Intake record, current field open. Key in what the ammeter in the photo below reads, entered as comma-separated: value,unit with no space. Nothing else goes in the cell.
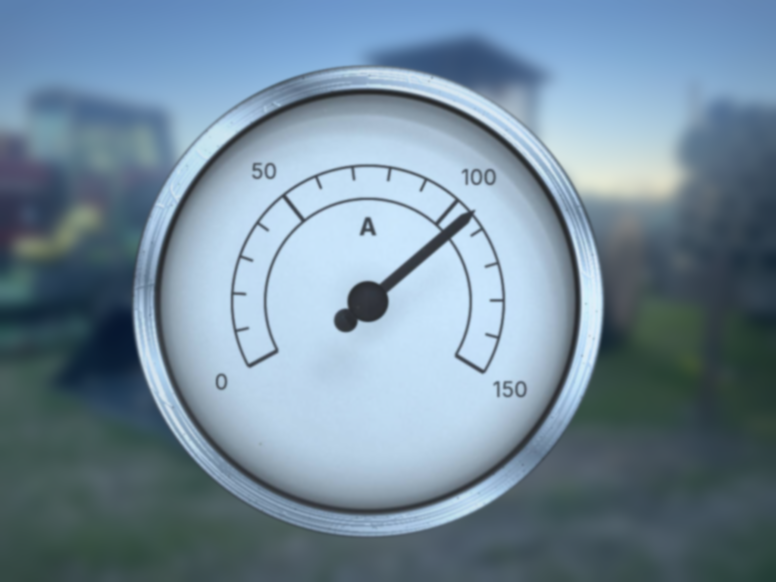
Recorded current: 105,A
